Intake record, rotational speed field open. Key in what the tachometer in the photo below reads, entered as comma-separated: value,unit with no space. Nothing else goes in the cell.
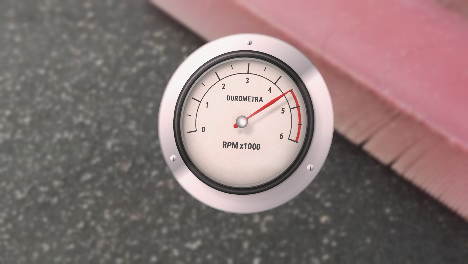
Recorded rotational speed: 4500,rpm
